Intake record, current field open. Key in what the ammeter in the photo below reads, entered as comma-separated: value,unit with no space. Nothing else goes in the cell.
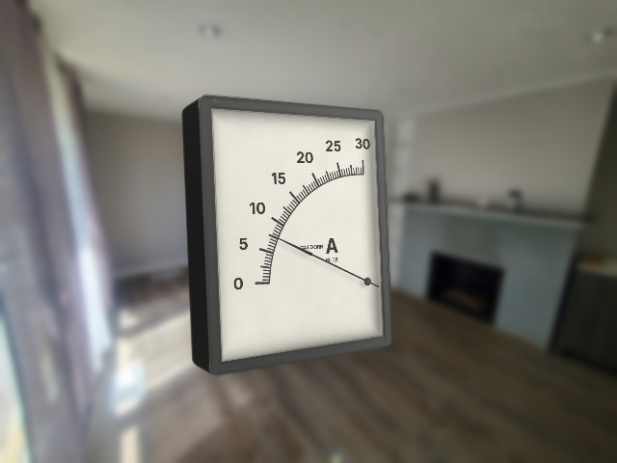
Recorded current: 7.5,A
